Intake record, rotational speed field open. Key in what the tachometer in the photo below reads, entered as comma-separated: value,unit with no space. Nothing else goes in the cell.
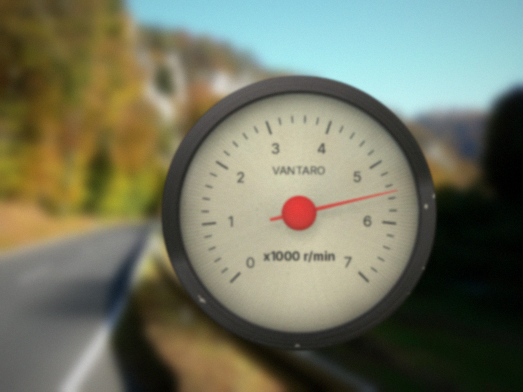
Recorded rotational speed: 5500,rpm
